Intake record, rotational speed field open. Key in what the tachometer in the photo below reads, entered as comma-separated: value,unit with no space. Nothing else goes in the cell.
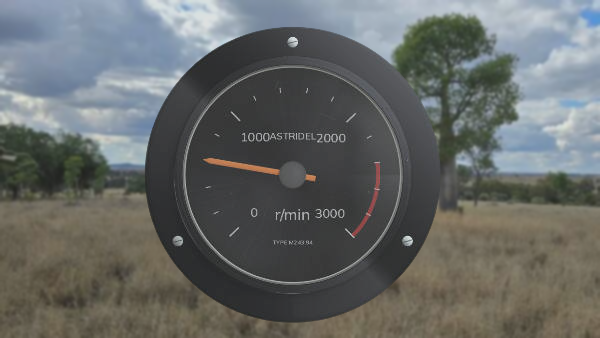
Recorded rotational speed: 600,rpm
